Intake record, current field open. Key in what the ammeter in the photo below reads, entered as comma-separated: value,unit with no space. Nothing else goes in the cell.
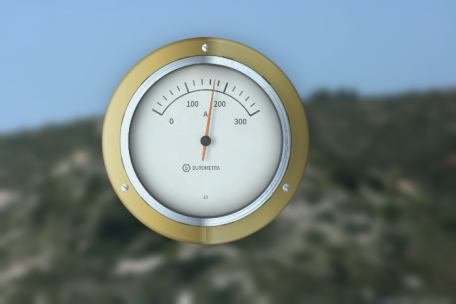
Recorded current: 170,A
